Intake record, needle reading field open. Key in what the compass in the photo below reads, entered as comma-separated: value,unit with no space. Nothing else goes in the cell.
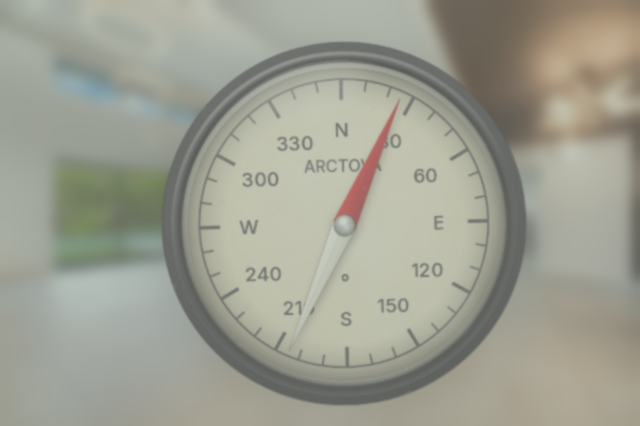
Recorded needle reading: 25,°
